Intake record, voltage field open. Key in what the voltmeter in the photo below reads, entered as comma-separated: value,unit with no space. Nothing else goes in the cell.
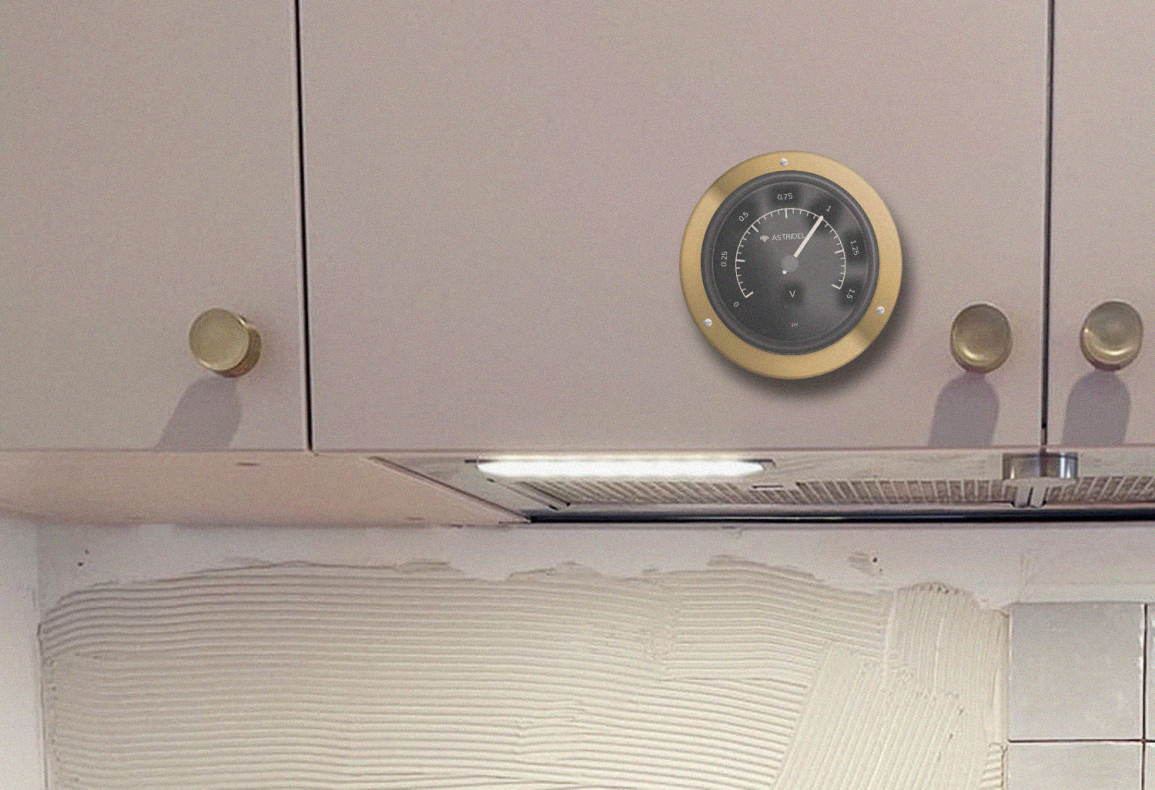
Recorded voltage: 1,V
